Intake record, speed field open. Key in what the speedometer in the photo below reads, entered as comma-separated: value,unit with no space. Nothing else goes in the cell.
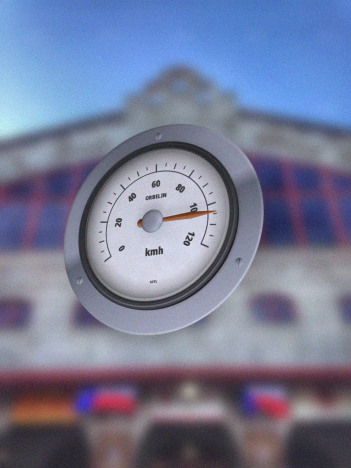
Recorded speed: 105,km/h
